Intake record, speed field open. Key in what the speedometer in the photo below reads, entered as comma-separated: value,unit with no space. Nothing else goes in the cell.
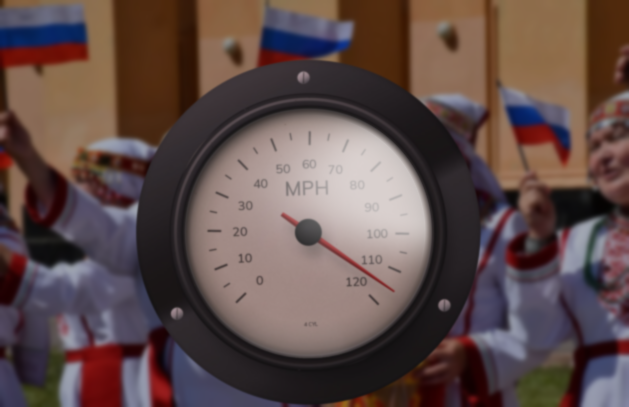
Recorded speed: 115,mph
